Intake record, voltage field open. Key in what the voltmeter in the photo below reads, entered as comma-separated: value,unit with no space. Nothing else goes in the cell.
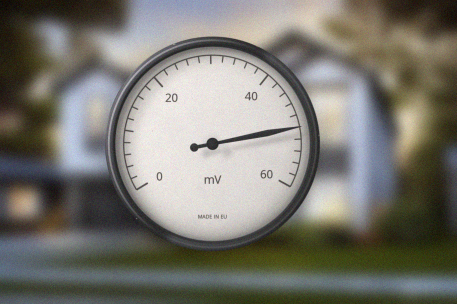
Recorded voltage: 50,mV
